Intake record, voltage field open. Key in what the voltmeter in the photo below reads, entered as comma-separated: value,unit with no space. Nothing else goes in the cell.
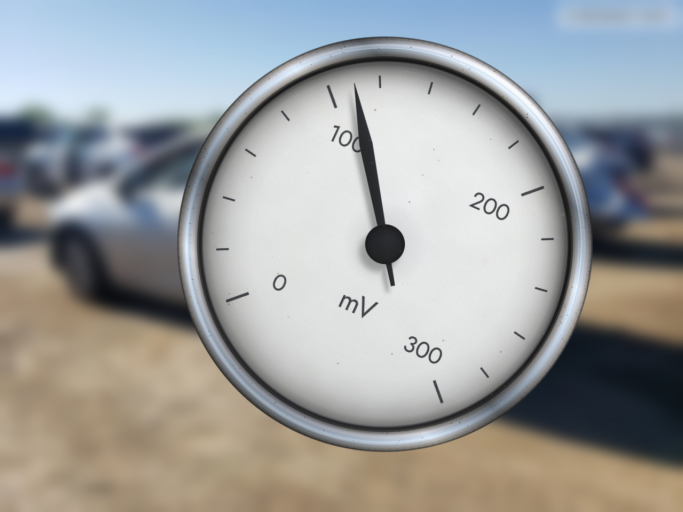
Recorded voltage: 110,mV
